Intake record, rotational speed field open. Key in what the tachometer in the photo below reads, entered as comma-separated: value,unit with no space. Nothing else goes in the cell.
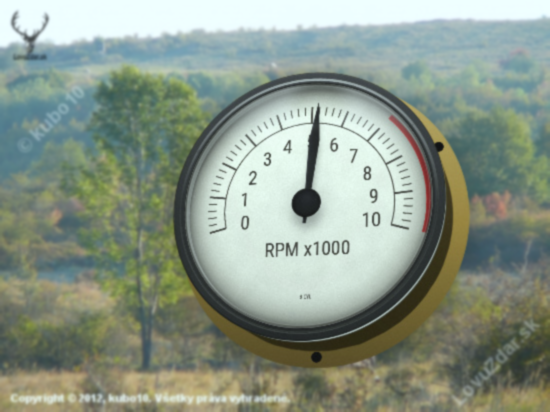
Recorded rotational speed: 5200,rpm
